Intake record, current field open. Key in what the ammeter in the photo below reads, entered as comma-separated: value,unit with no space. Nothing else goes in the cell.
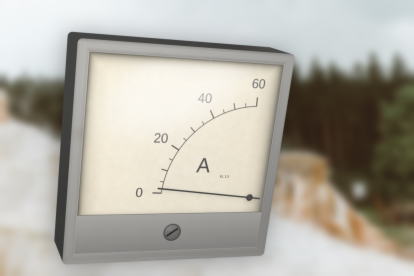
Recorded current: 2.5,A
